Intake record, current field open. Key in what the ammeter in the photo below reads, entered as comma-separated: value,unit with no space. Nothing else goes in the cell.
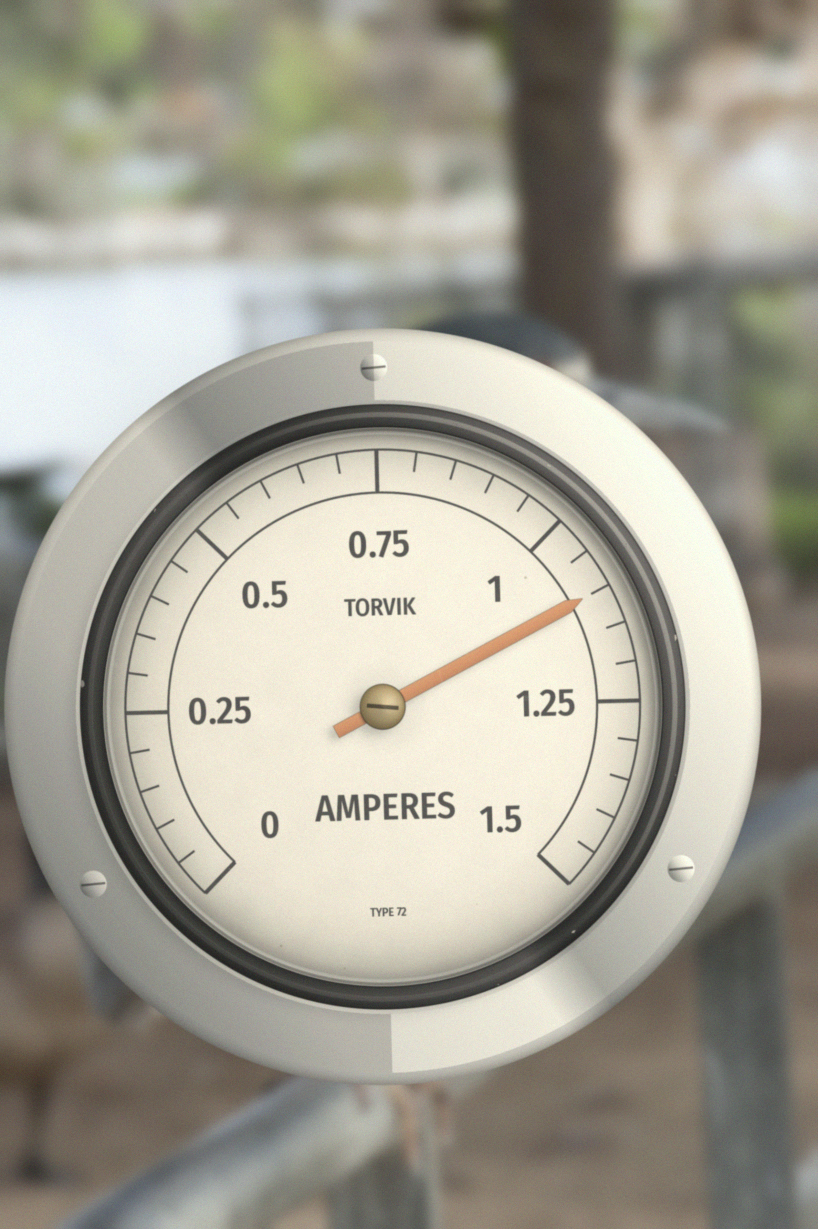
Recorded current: 1.1,A
